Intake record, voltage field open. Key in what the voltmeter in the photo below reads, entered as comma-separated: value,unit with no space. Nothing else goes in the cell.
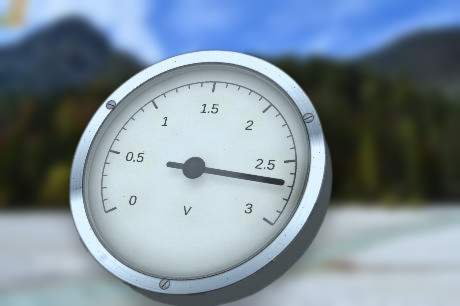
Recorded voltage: 2.7,V
